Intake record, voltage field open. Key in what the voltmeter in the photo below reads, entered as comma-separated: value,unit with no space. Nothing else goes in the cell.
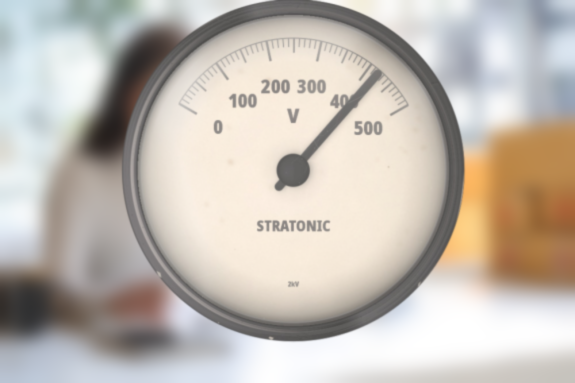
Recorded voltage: 420,V
